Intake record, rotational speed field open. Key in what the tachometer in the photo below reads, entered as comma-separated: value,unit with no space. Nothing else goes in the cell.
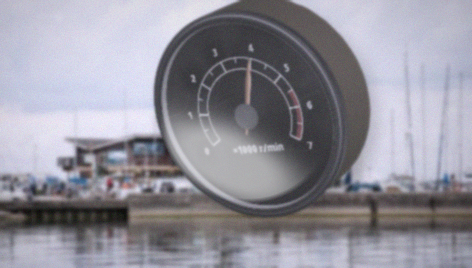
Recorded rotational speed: 4000,rpm
